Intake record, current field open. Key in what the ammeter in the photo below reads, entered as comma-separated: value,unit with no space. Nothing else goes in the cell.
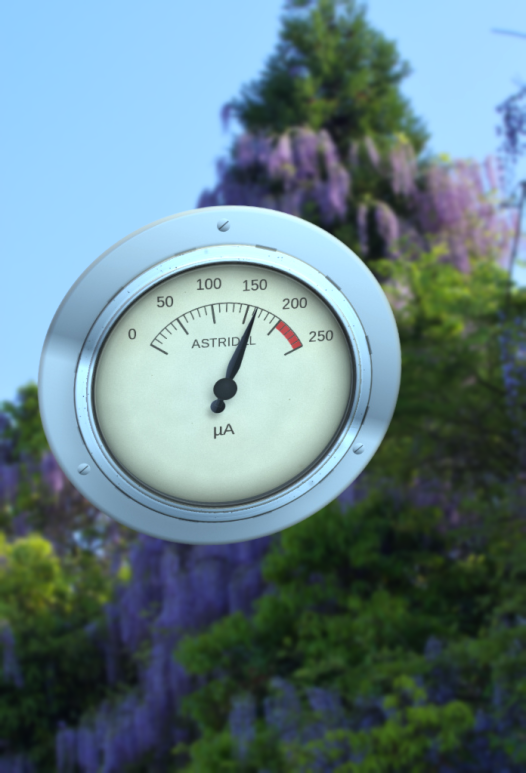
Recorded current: 160,µA
